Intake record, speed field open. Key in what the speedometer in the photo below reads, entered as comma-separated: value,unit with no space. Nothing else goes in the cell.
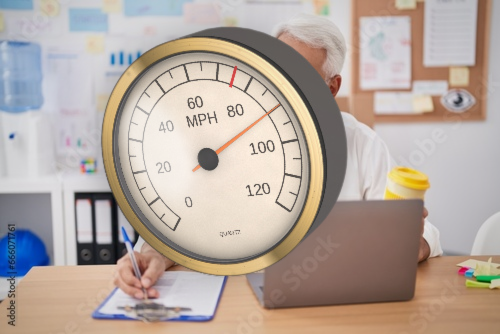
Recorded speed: 90,mph
